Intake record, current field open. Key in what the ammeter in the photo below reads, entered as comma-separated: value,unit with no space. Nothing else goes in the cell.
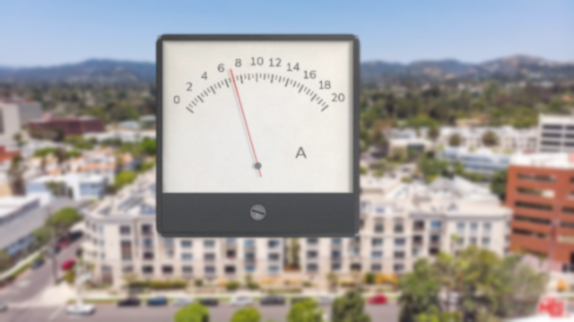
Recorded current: 7,A
